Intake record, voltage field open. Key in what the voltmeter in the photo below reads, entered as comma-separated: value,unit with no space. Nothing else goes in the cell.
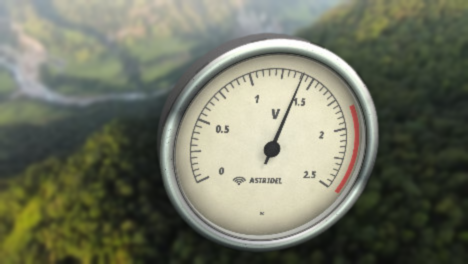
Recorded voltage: 1.4,V
